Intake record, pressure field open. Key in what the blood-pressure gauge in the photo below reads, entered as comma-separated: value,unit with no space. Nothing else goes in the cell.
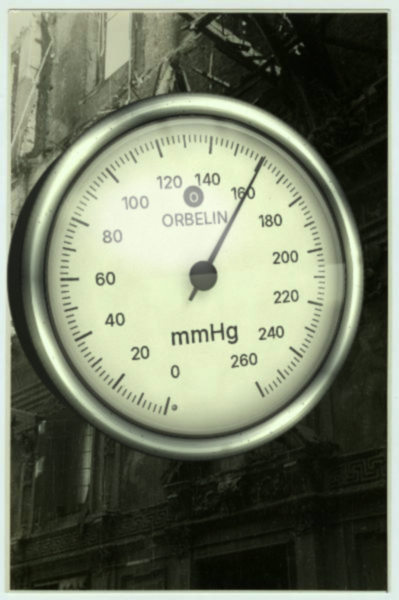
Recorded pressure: 160,mmHg
